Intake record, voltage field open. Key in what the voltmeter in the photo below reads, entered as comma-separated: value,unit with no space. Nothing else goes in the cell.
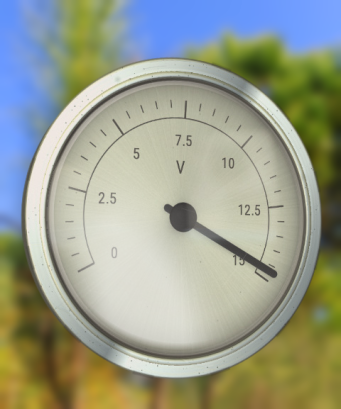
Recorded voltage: 14.75,V
